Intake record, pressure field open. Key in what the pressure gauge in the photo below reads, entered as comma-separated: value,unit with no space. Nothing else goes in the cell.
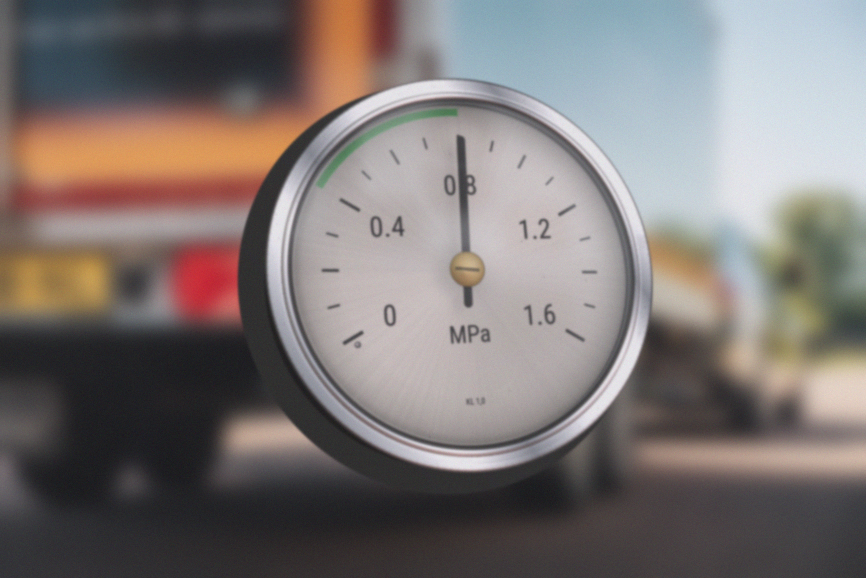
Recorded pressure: 0.8,MPa
